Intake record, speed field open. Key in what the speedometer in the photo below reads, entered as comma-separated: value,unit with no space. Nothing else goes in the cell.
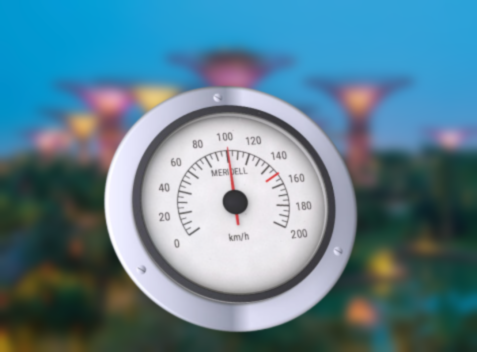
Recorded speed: 100,km/h
